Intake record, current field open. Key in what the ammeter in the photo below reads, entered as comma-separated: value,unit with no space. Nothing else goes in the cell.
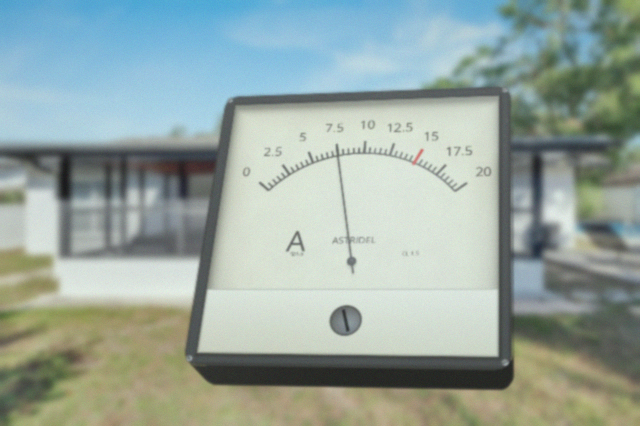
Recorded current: 7.5,A
